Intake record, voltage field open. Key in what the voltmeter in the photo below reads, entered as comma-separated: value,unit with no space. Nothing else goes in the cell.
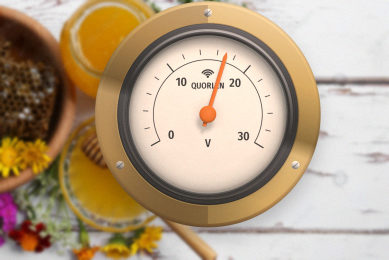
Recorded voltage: 17,V
